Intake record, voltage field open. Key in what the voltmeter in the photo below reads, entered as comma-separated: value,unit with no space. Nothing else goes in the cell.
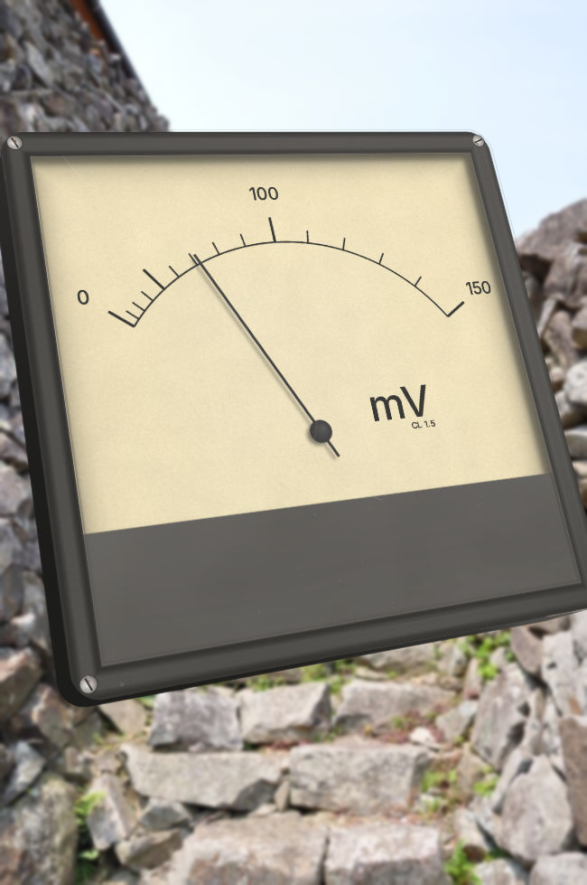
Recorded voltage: 70,mV
